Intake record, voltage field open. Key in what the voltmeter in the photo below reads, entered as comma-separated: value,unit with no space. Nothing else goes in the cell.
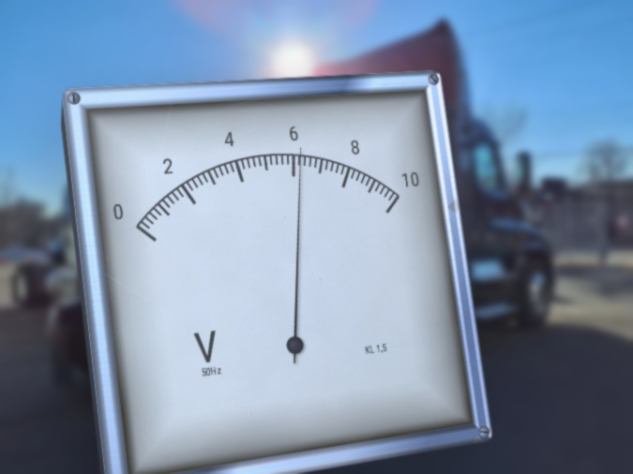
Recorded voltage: 6.2,V
